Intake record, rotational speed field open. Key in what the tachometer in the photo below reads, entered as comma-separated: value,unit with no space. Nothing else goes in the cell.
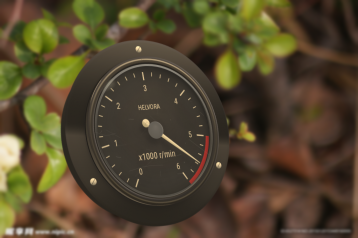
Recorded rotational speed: 5600,rpm
